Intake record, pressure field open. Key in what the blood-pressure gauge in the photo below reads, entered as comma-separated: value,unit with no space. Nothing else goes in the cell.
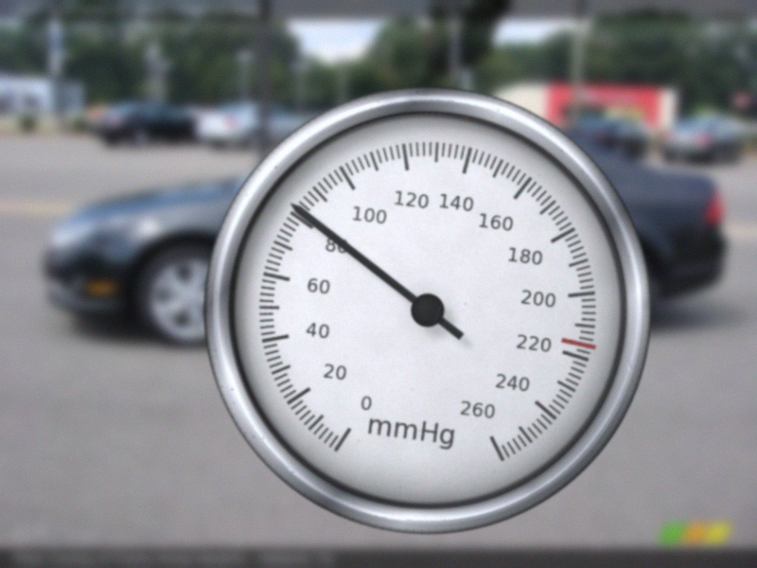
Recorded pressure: 82,mmHg
